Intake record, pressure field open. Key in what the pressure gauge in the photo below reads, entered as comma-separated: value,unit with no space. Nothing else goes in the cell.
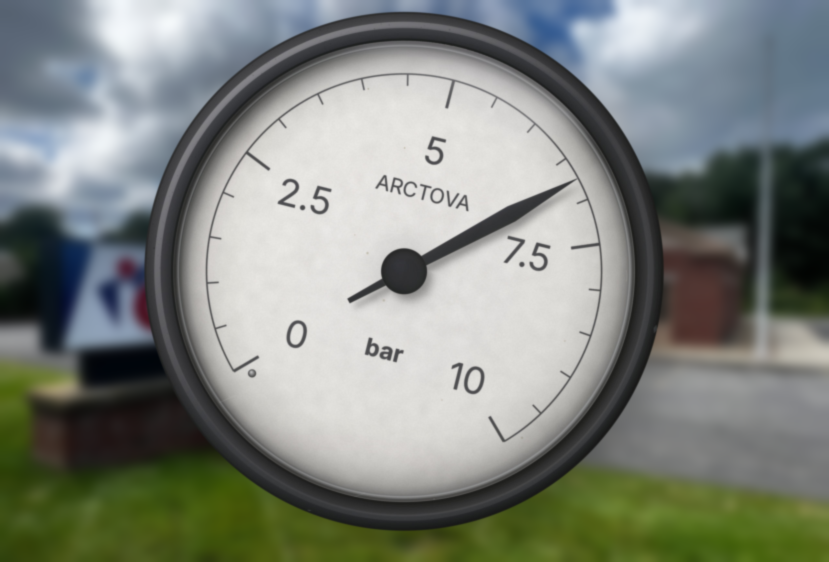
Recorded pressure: 6.75,bar
